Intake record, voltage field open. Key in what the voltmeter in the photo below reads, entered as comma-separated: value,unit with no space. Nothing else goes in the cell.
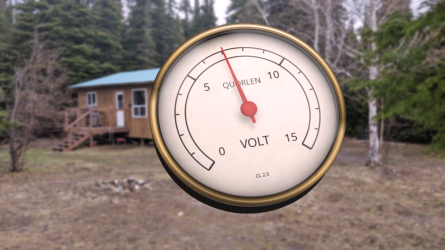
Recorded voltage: 7,V
